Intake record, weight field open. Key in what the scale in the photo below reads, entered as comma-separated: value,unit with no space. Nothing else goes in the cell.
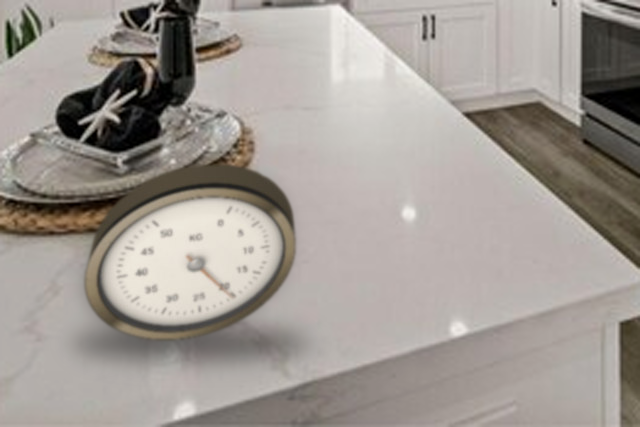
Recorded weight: 20,kg
